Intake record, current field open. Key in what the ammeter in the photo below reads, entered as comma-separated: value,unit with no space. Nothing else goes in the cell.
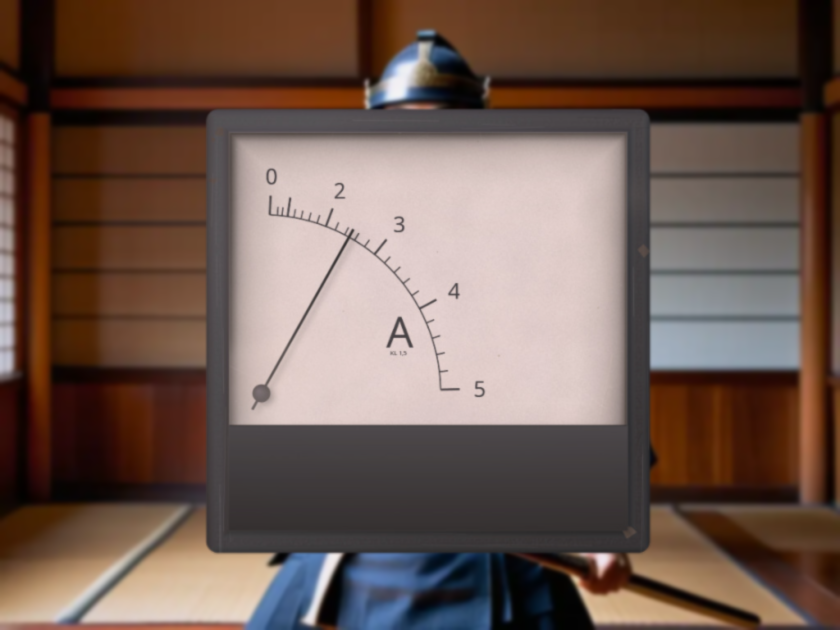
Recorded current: 2.5,A
